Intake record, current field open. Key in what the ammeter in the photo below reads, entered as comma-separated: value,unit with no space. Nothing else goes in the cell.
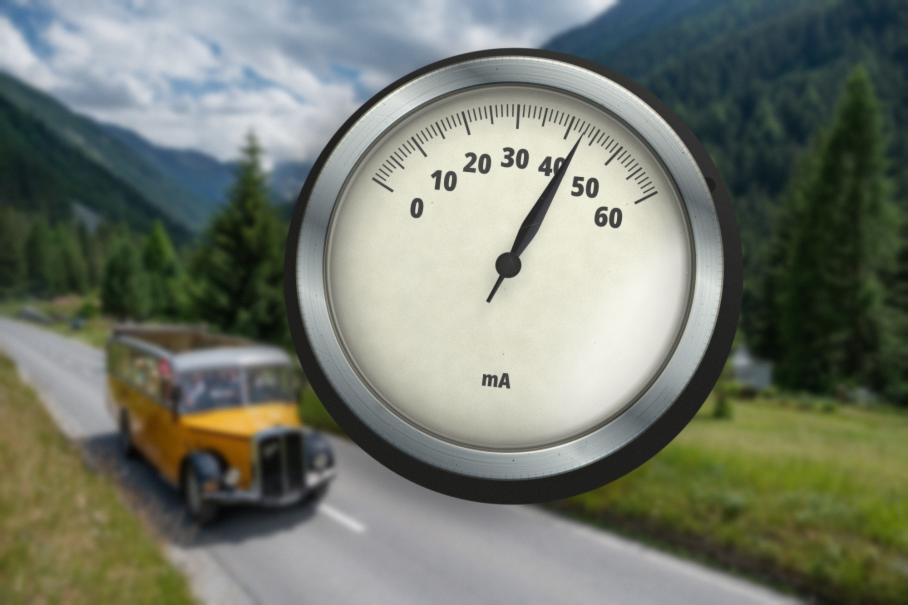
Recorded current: 43,mA
